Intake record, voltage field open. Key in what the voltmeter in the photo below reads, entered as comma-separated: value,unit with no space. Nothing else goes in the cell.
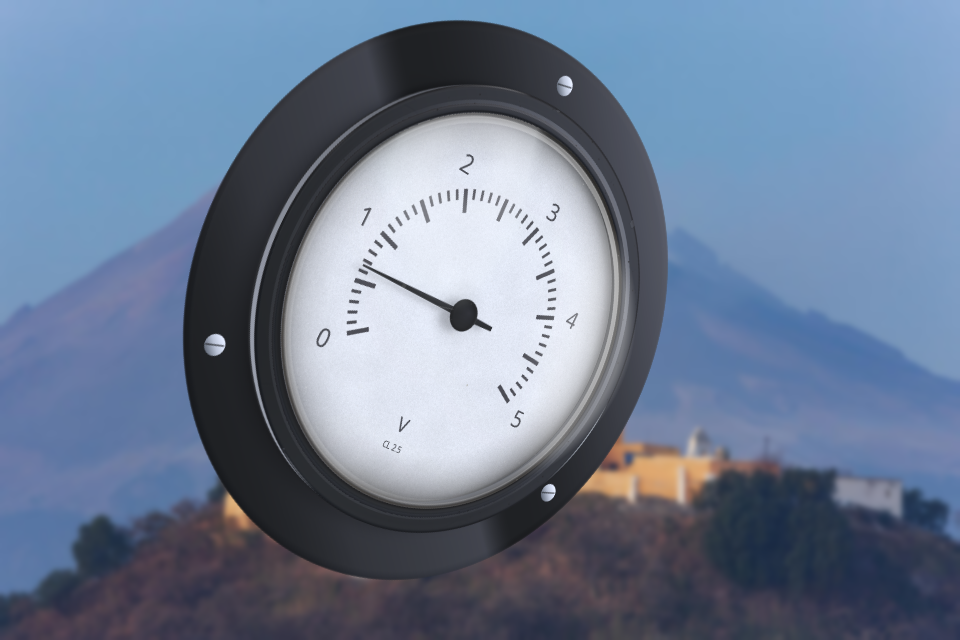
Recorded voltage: 0.65,V
